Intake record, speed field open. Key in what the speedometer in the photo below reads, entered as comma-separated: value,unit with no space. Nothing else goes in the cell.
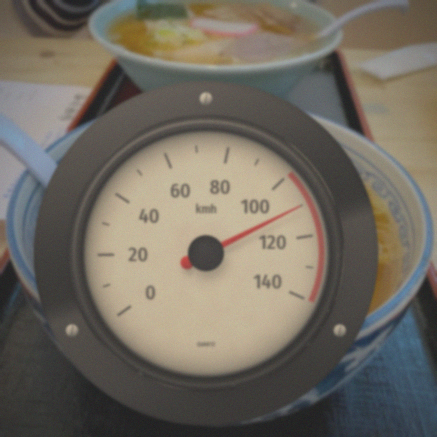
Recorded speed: 110,km/h
